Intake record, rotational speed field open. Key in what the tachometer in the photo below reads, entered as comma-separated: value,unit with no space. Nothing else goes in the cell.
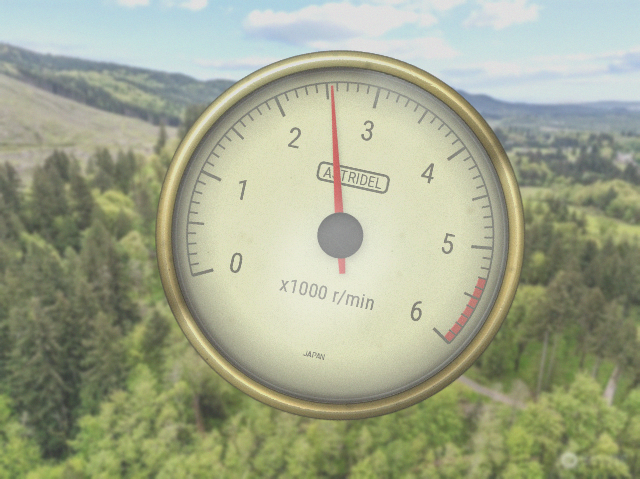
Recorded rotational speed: 2550,rpm
